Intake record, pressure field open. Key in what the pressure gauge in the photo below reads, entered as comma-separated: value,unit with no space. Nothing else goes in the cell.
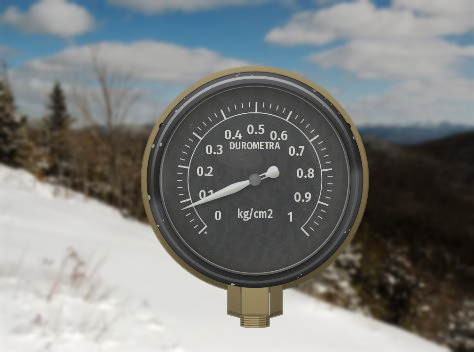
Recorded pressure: 0.08,kg/cm²
